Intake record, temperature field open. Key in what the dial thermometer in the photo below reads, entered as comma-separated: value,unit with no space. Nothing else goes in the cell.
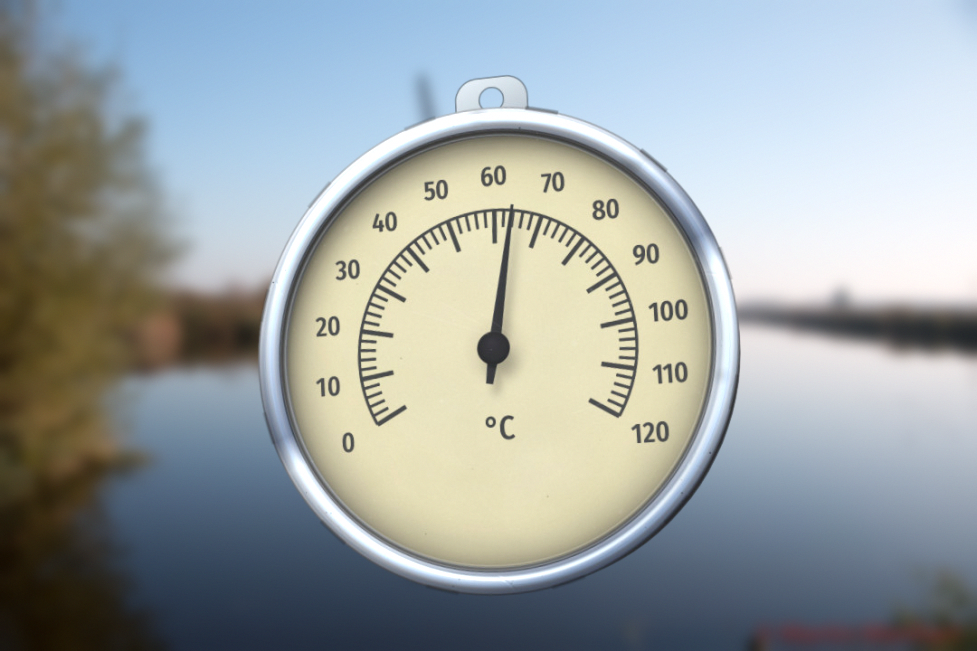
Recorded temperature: 64,°C
